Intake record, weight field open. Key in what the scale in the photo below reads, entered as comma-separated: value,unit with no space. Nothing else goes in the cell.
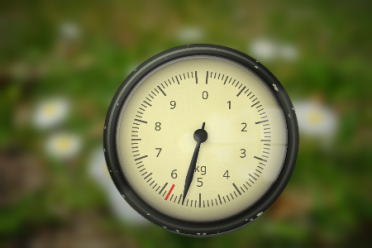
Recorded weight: 5.4,kg
